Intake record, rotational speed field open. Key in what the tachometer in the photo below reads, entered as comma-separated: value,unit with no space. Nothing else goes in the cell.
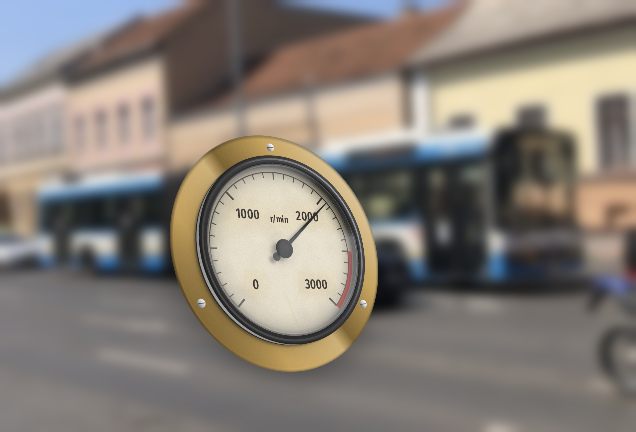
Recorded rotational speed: 2050,rpm
